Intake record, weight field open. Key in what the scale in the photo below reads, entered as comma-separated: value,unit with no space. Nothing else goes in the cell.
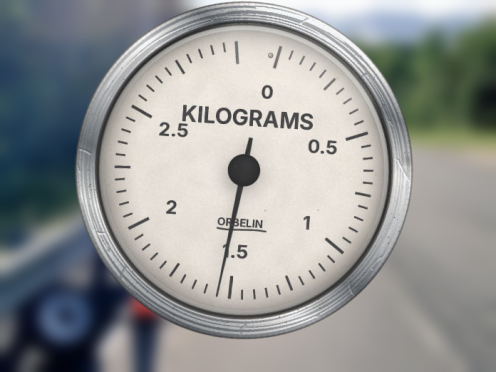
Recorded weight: 1.55,kg
